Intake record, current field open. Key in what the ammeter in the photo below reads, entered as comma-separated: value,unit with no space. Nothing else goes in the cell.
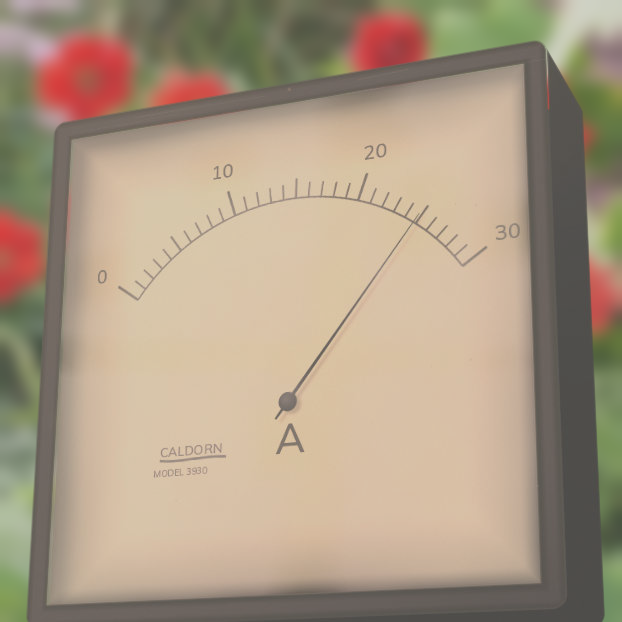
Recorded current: 25,A
